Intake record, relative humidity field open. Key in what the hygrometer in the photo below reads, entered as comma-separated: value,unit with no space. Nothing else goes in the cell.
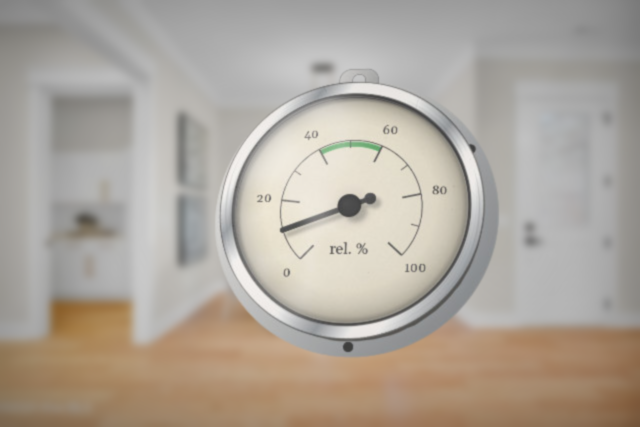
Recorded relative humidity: 10,%
